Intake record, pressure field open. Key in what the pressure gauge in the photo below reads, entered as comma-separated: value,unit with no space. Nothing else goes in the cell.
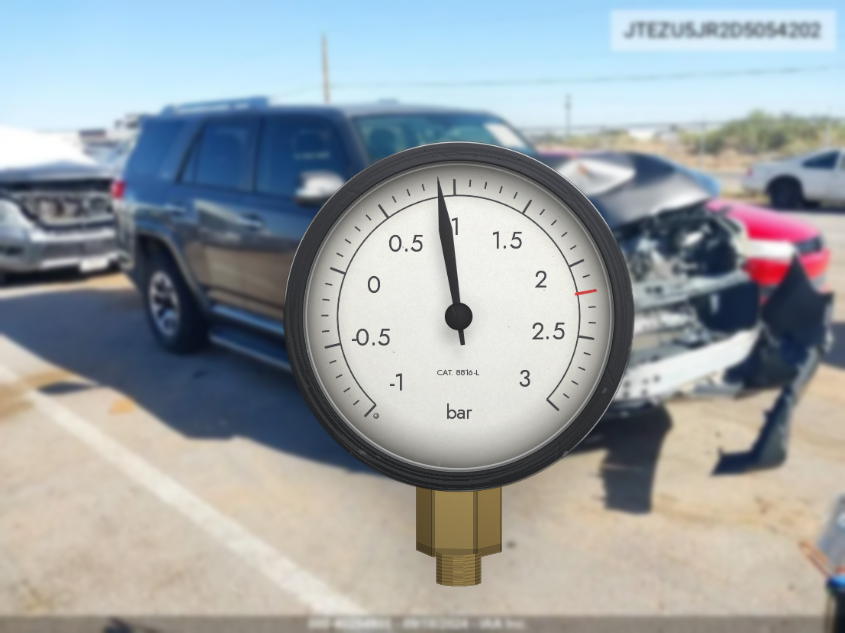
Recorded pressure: 0.9,bar
